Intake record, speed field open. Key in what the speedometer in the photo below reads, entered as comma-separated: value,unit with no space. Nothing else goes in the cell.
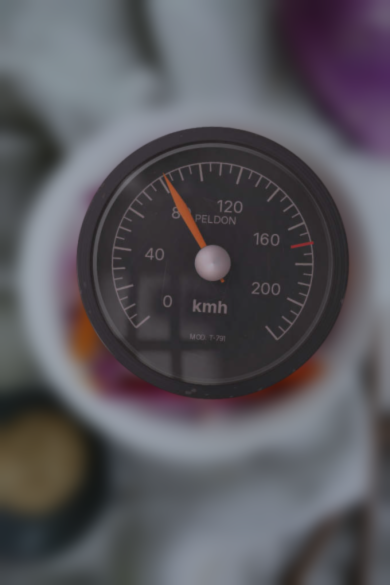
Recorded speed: 82.5,km/h
